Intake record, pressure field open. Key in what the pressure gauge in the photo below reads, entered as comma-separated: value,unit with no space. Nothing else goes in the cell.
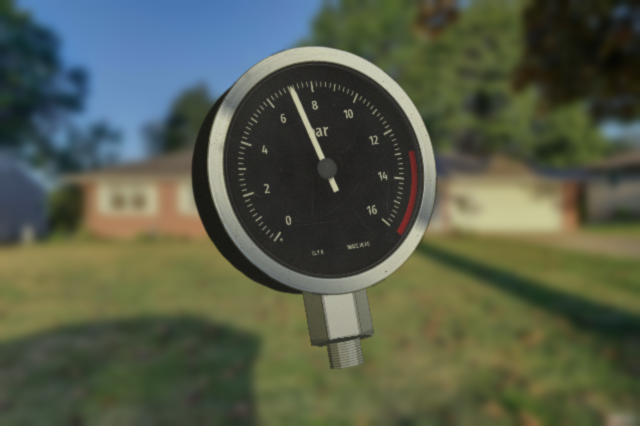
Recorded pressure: 7,bar
